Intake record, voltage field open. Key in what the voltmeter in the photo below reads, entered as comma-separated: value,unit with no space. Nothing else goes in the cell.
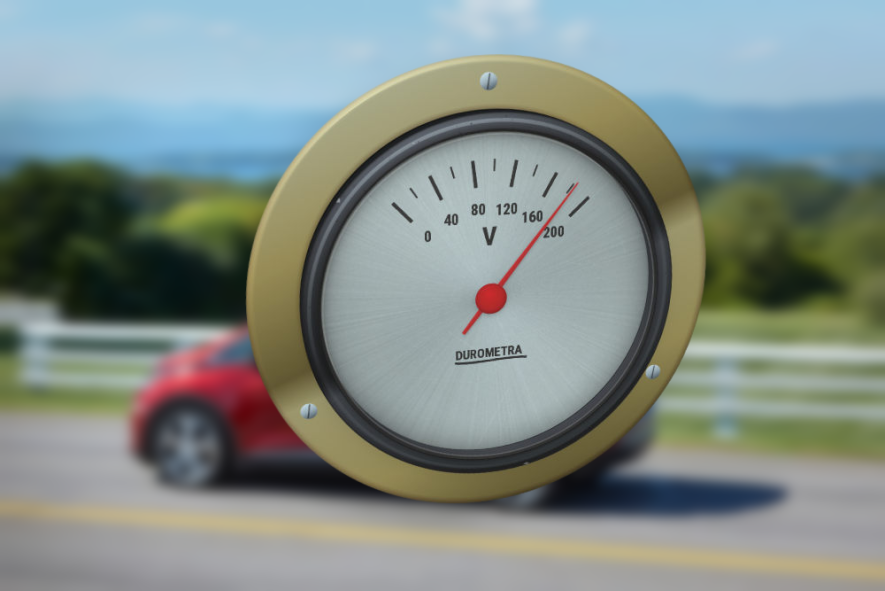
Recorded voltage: 180,V
